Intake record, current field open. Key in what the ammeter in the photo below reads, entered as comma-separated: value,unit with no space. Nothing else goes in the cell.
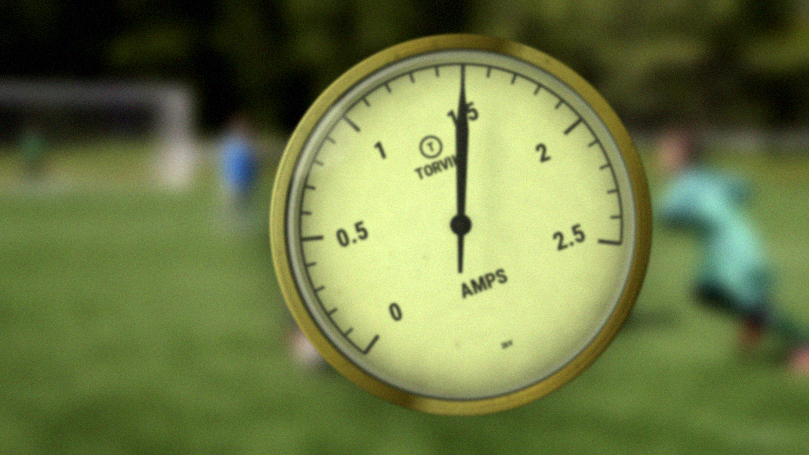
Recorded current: 1.5,A
